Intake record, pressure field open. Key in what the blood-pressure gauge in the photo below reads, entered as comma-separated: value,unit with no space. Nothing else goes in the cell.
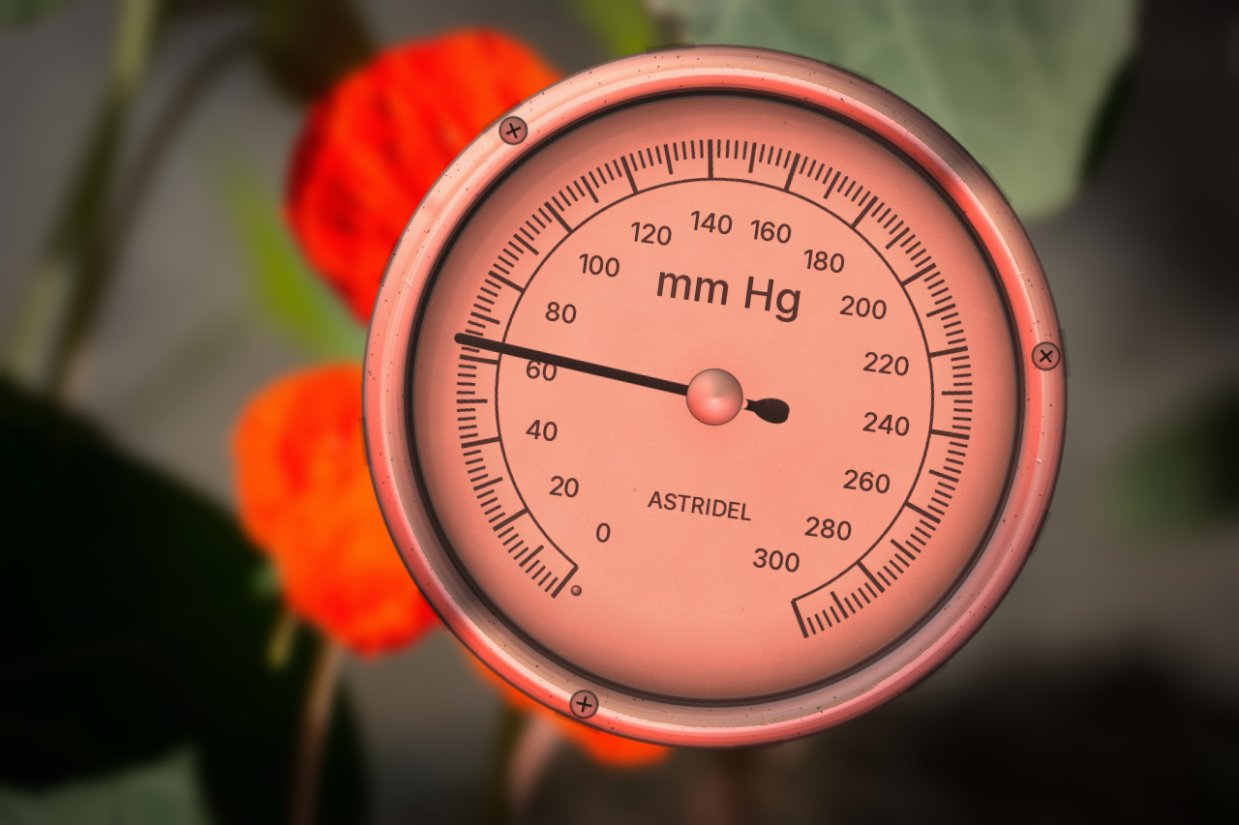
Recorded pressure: 64,mmHg
